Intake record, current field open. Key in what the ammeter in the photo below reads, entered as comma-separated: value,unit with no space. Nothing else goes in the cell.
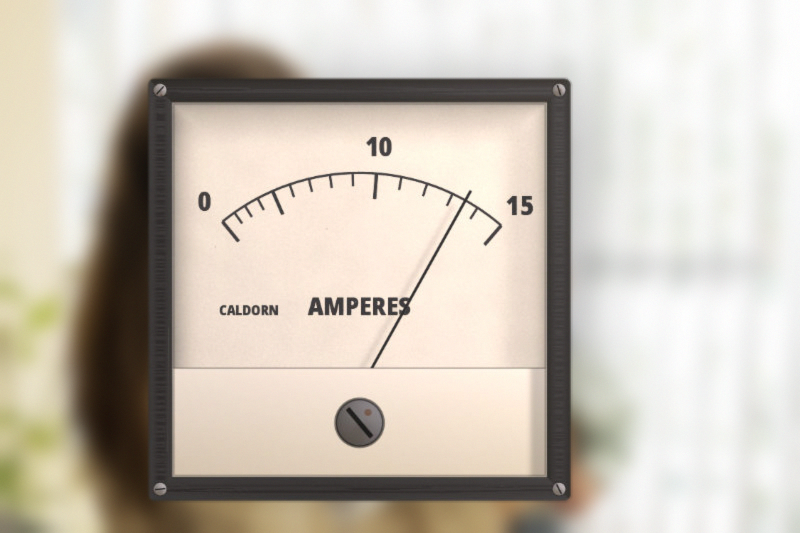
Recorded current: 13.5,A
